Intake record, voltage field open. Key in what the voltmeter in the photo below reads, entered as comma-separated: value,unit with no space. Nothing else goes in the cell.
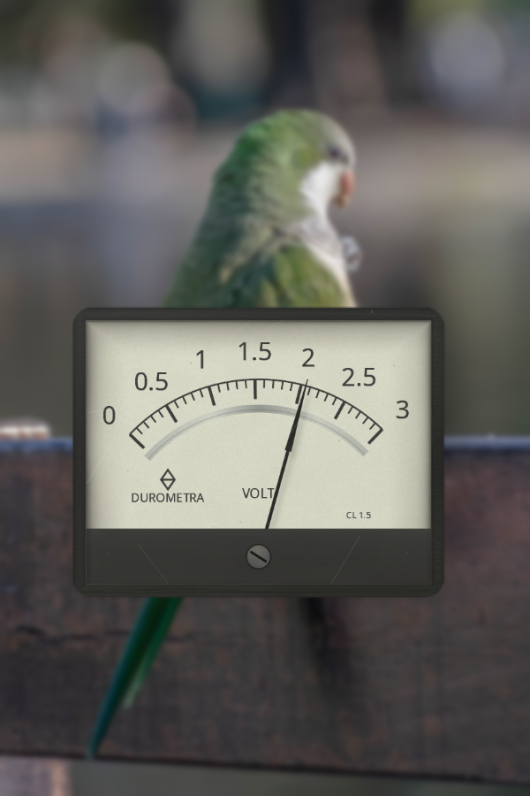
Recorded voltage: 2.05,V
